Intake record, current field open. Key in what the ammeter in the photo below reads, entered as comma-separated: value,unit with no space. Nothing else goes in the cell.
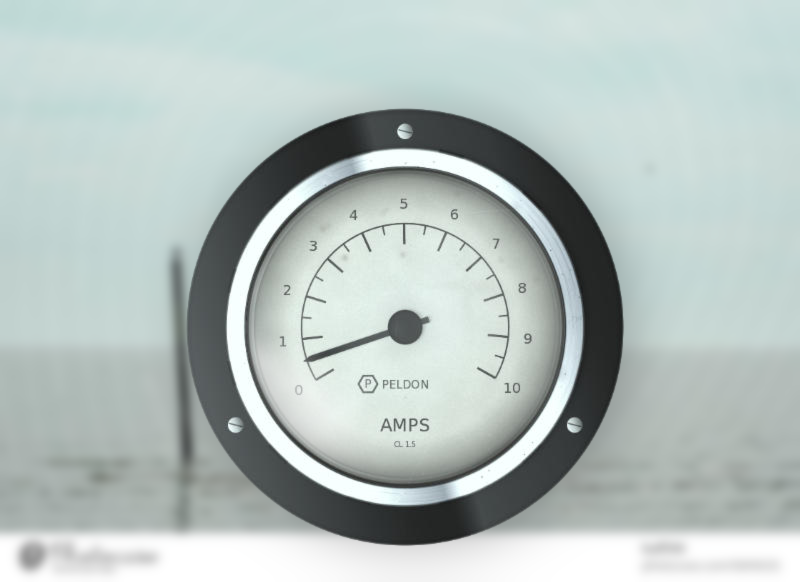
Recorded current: 0.5,A
